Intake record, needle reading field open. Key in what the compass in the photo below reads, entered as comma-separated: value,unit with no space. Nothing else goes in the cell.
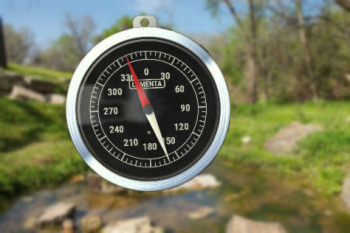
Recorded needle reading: 340,°
